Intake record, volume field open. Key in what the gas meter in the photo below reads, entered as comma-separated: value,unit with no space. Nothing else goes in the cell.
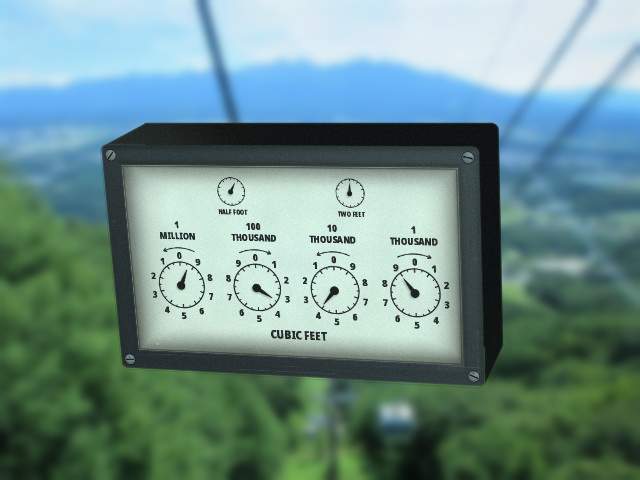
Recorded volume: 933900,ft³
